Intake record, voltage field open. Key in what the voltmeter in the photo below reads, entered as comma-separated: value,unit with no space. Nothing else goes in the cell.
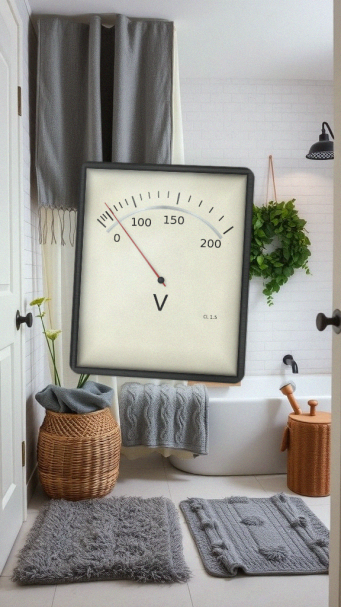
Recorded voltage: 60,V
